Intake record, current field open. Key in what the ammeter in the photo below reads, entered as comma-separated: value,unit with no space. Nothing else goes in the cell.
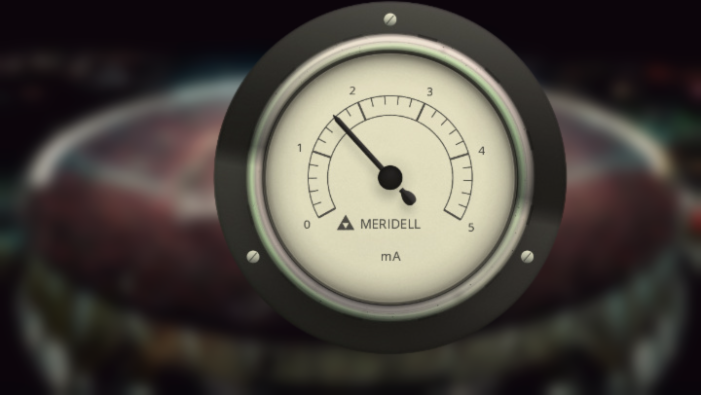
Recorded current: 1.6,mA
